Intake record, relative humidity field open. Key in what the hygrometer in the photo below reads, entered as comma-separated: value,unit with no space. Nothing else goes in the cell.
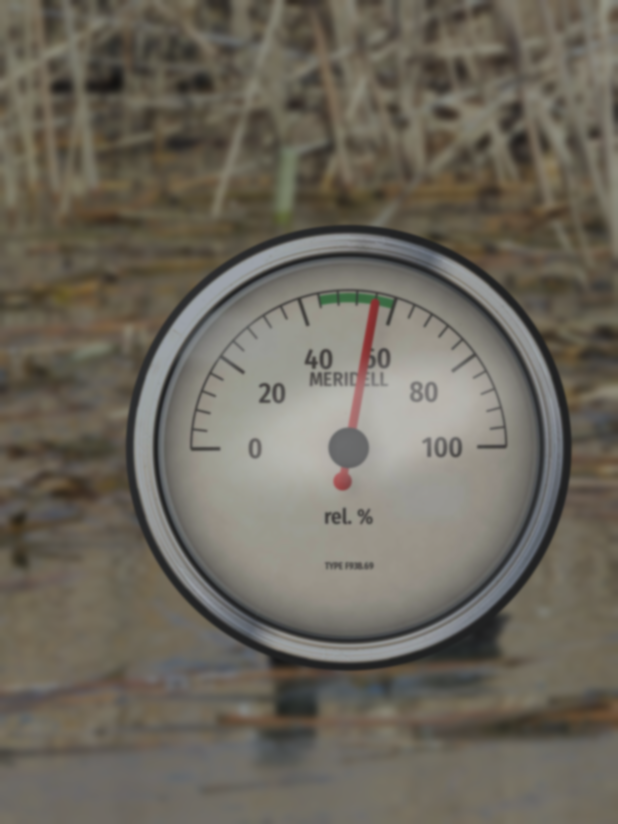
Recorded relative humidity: 56,%
